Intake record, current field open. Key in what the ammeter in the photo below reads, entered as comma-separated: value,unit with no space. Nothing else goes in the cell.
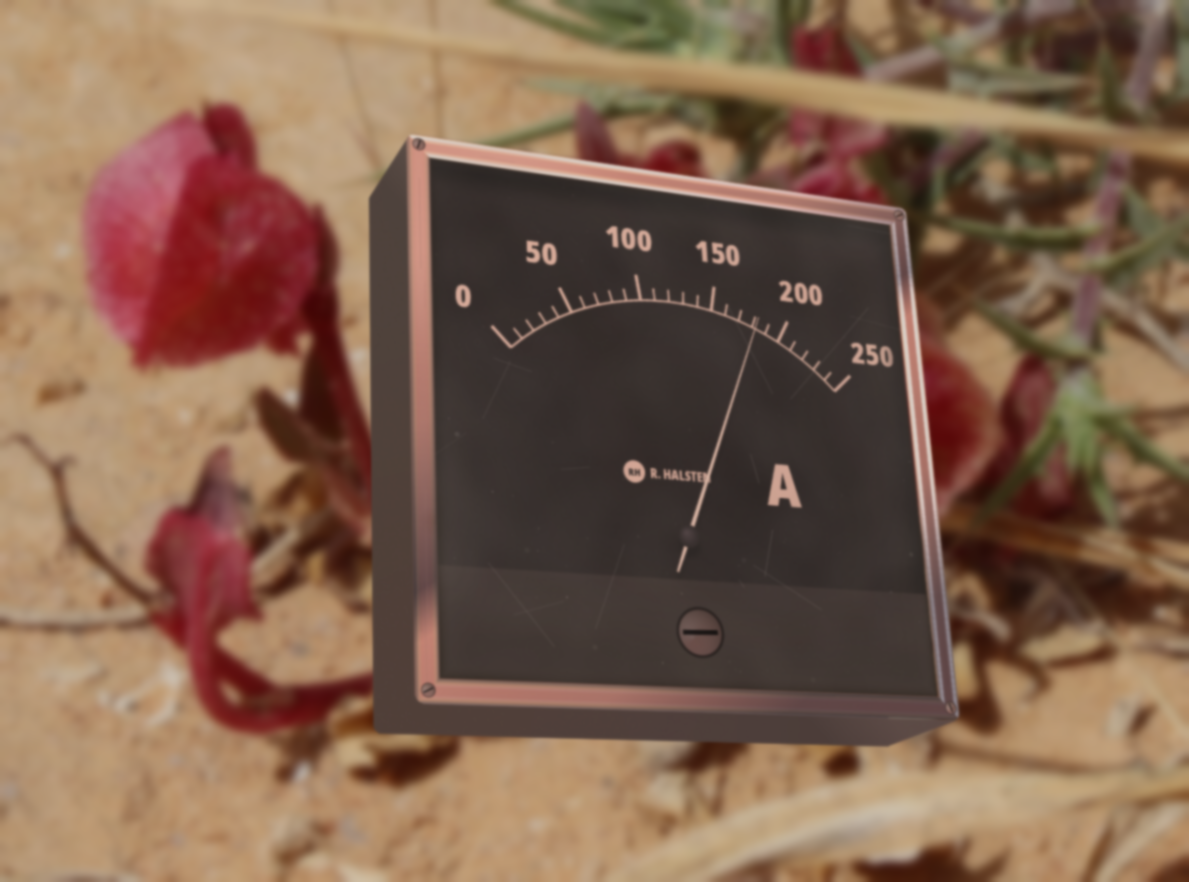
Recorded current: 180,A
